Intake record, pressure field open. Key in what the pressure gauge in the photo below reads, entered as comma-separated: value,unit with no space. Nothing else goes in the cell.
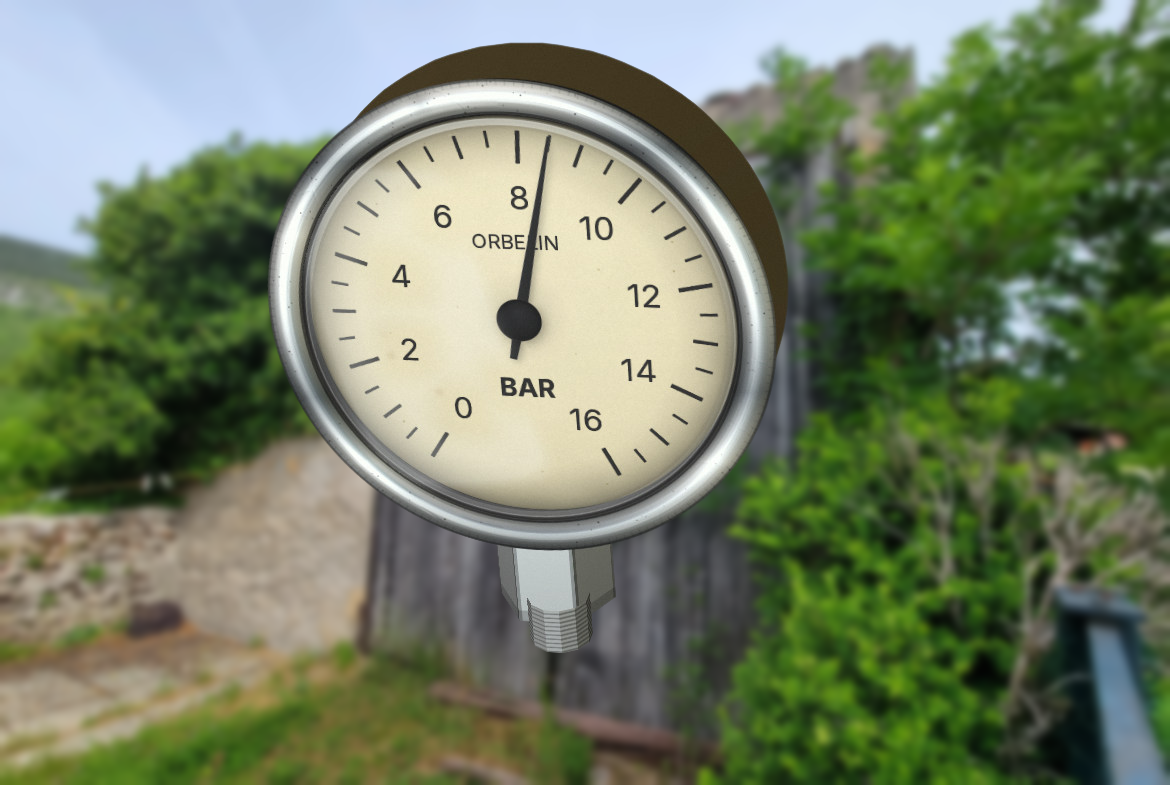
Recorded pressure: 8.5,bar
